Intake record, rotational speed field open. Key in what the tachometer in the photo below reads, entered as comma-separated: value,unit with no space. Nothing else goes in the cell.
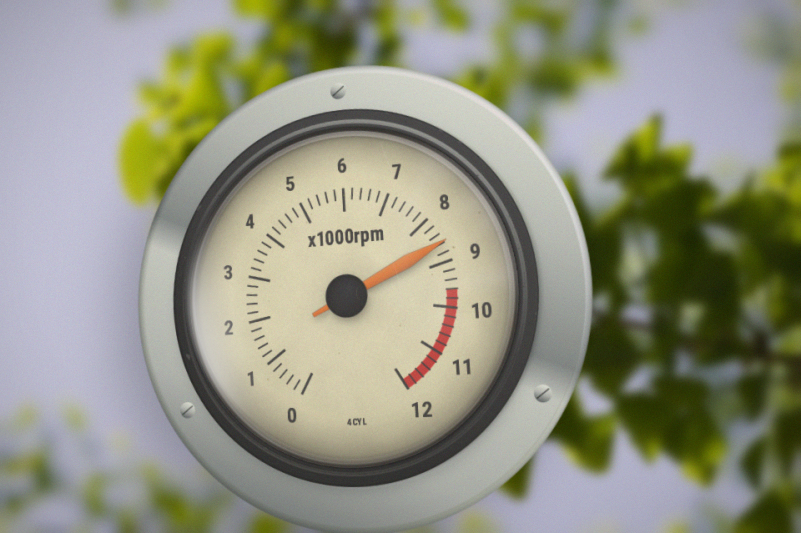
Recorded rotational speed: 8600,rpm
